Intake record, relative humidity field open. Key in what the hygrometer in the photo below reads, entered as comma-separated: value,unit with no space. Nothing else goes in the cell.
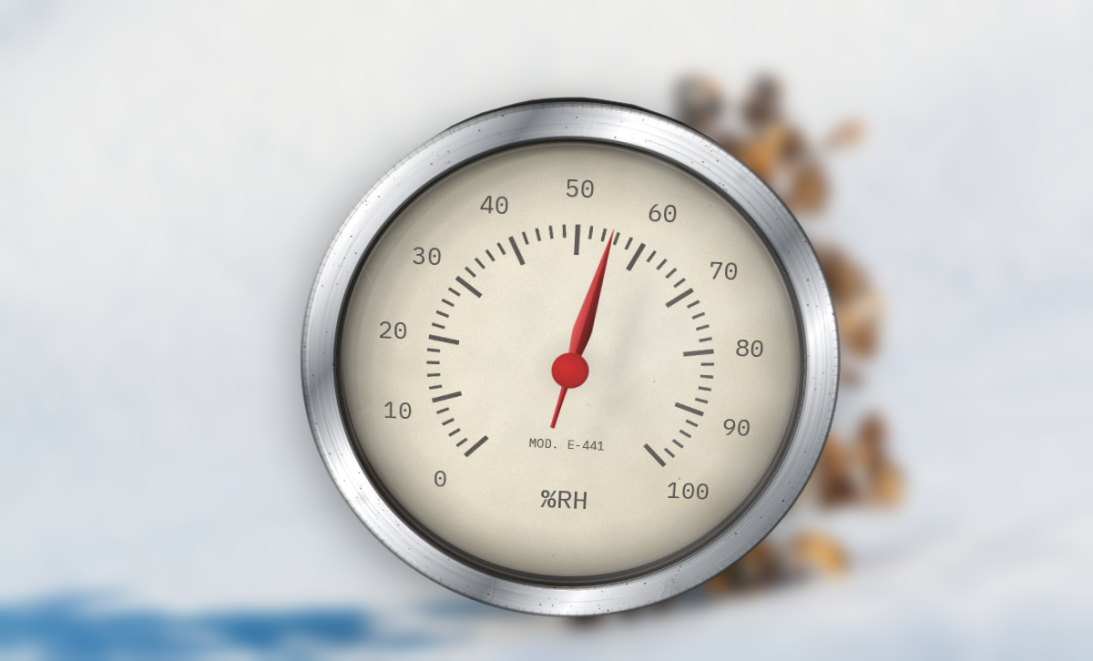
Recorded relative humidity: 55,%
